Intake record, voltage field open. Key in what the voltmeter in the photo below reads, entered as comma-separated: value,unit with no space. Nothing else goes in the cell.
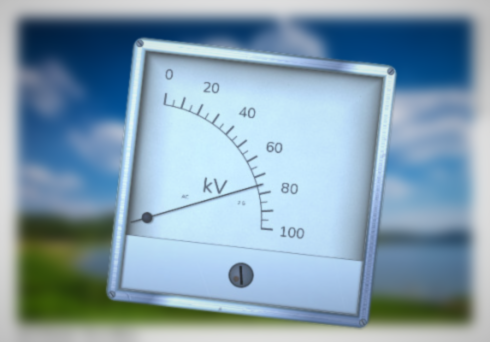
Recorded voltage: 75,kV
